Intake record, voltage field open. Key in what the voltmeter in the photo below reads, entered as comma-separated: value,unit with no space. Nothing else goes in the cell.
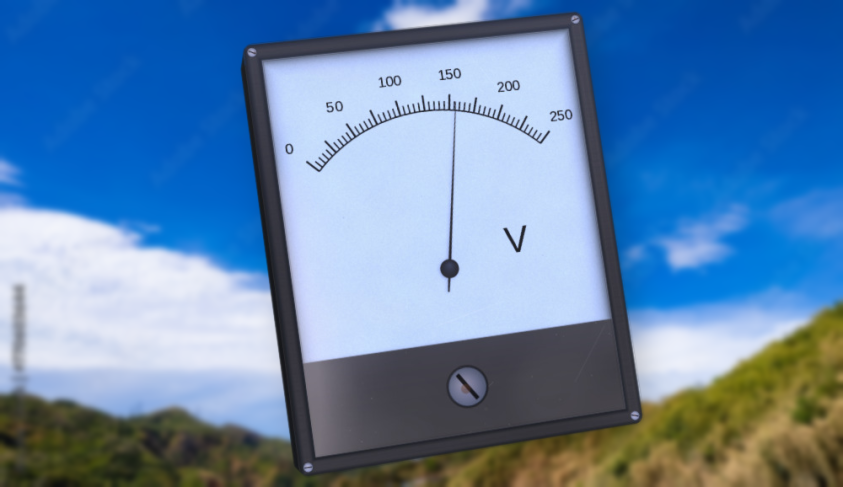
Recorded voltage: 155,V
